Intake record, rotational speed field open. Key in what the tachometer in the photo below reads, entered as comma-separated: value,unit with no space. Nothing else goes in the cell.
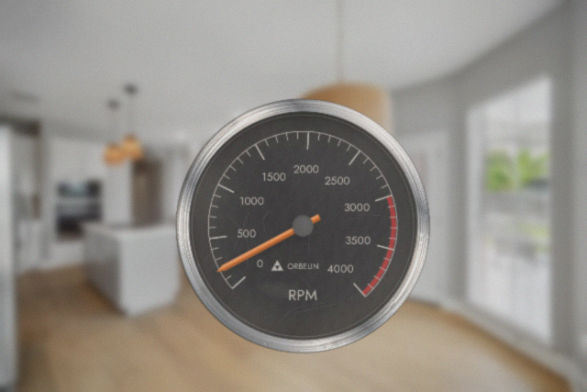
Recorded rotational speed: 200,rpm
